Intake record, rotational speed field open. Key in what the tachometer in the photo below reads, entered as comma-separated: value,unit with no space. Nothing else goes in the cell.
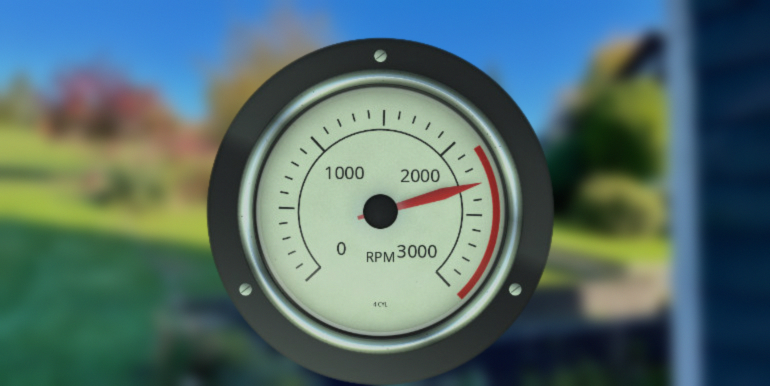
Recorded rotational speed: 2300,rpm
